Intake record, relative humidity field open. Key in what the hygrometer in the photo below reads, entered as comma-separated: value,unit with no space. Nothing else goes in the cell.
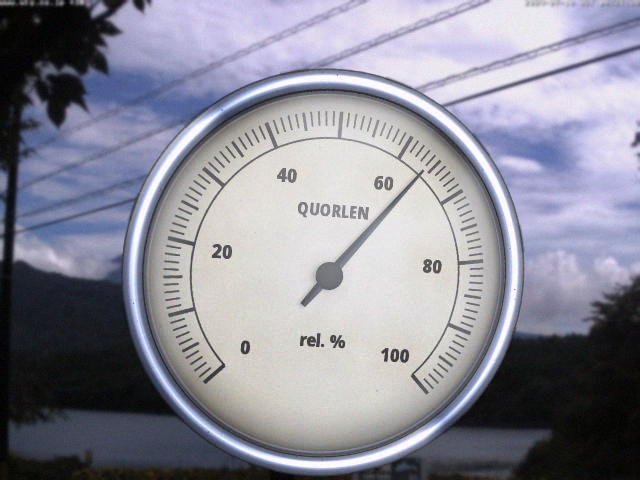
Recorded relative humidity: 64,%
